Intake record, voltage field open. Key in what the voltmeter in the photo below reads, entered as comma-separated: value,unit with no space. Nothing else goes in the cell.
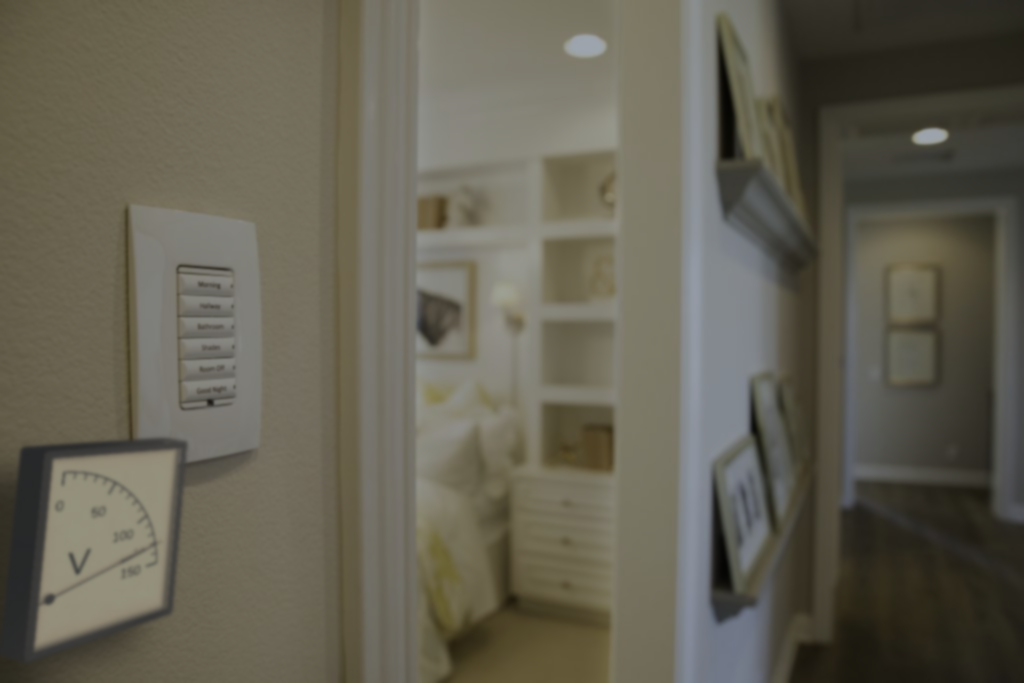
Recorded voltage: 130,V
